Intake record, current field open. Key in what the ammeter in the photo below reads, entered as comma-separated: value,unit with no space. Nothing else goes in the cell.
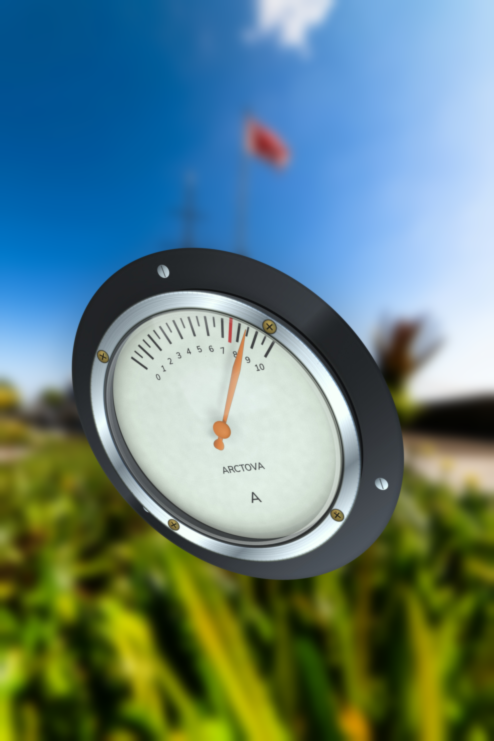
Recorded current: 8.5,A
